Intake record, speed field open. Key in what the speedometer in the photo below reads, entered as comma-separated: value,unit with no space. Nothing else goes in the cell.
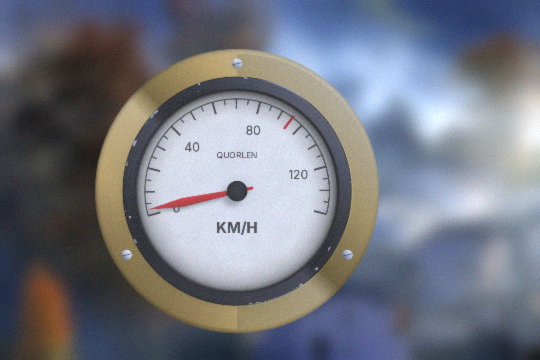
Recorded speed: 2.5,km/h
